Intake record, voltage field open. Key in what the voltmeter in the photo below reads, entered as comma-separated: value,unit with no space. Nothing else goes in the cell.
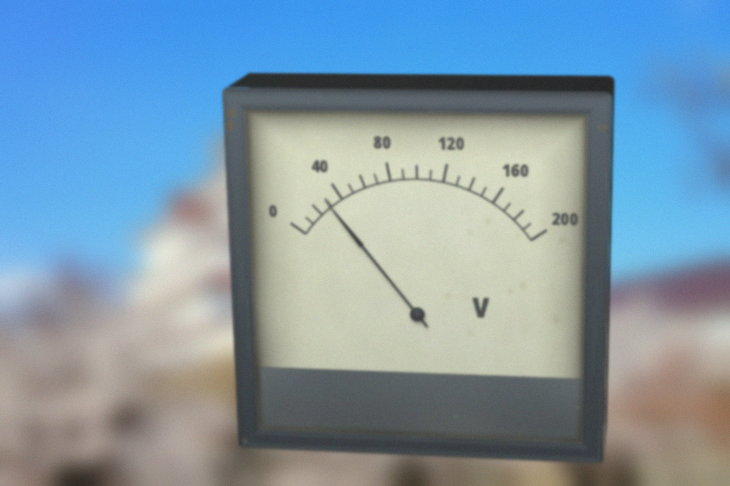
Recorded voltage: 30,V
